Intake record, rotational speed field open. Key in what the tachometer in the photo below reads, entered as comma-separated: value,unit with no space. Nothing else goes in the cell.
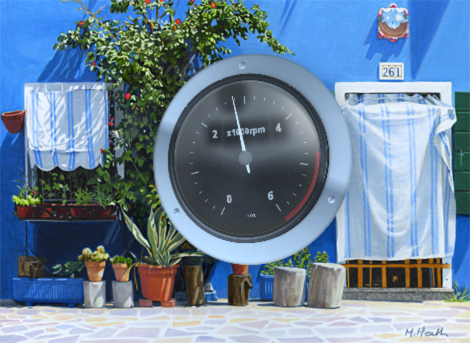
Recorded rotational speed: 2800,rpm
